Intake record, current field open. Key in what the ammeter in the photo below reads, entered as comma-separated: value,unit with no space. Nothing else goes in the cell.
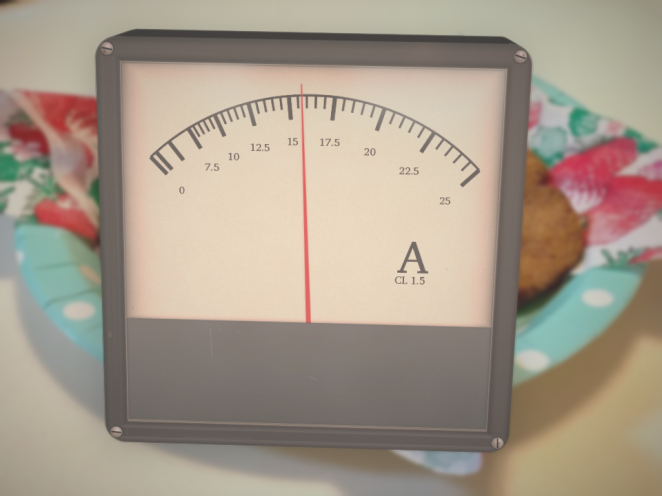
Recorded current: 15.75,A
